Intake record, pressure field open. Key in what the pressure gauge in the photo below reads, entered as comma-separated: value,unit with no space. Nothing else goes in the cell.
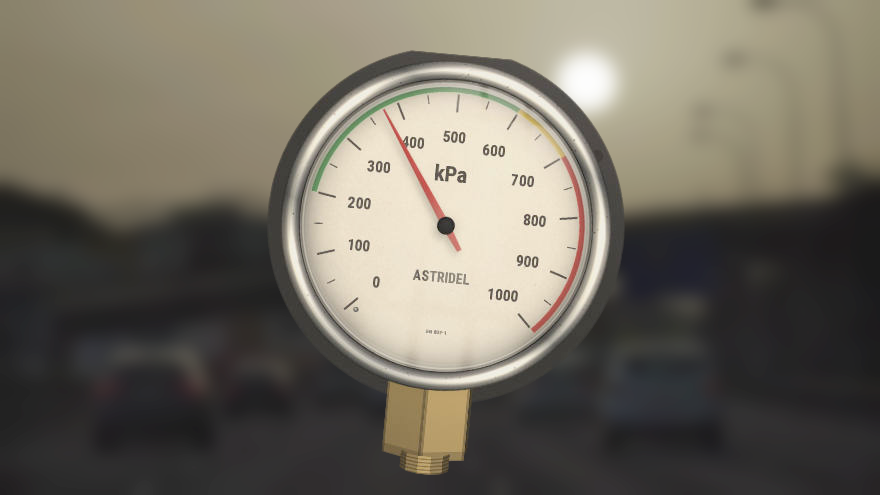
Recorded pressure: 375,kPa
